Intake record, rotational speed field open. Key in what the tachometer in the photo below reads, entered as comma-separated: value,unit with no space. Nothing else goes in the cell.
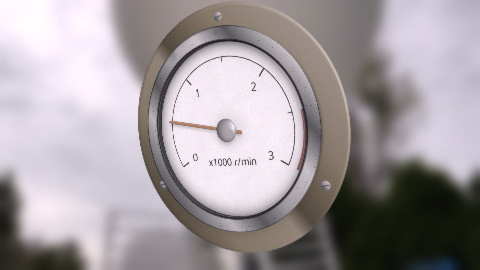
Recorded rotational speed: 500,rpm
